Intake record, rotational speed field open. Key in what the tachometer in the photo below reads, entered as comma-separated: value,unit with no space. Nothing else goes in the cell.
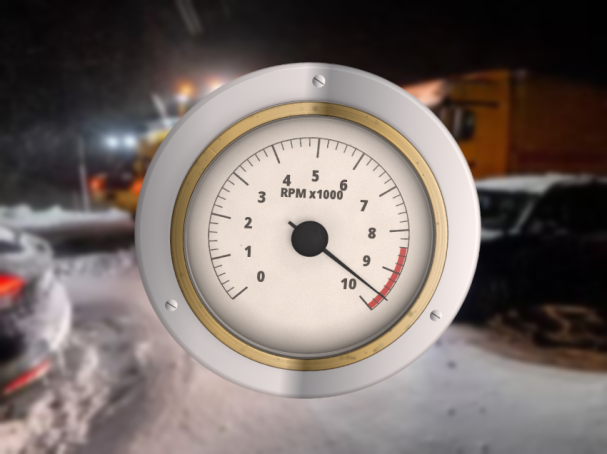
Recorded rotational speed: 9600,rpm
